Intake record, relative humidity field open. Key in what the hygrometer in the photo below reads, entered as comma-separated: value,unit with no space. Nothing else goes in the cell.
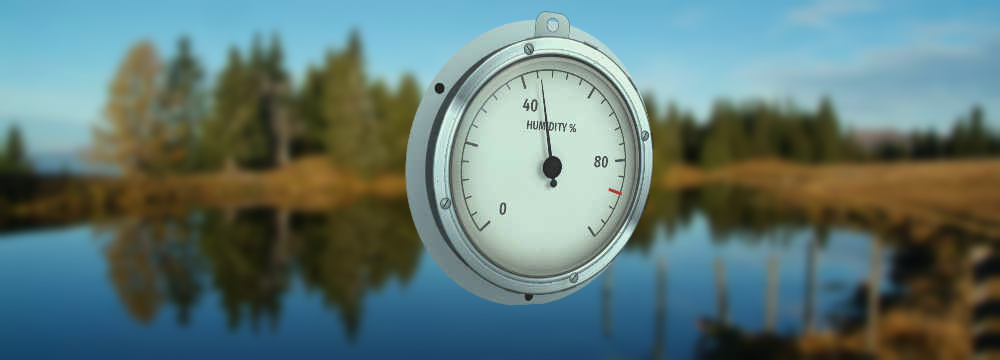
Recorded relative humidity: 44,%
